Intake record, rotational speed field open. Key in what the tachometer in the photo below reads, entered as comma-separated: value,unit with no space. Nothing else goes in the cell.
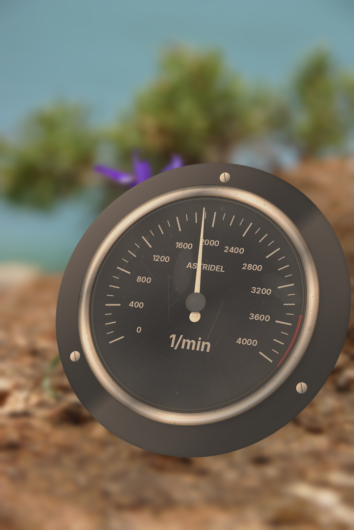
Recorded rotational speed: 1900,rpm
